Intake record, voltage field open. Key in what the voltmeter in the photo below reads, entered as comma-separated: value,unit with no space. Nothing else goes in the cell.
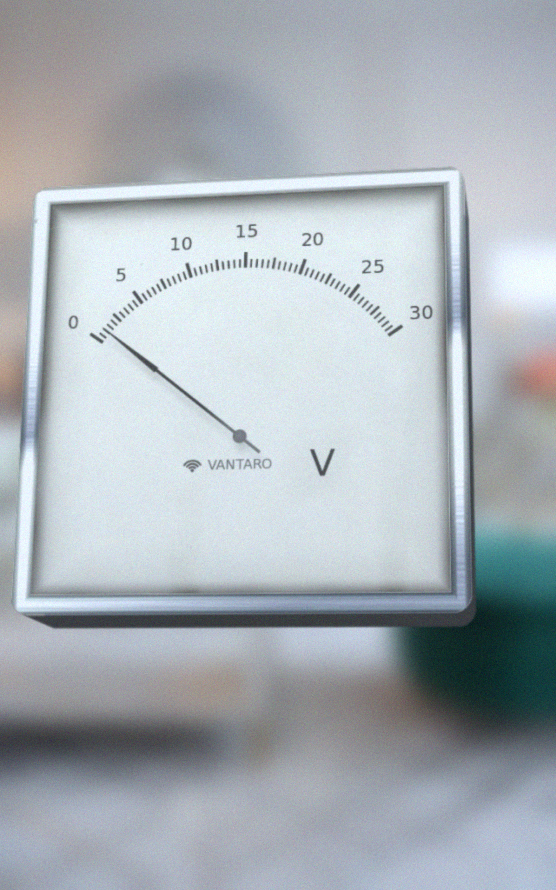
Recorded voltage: 1,V
